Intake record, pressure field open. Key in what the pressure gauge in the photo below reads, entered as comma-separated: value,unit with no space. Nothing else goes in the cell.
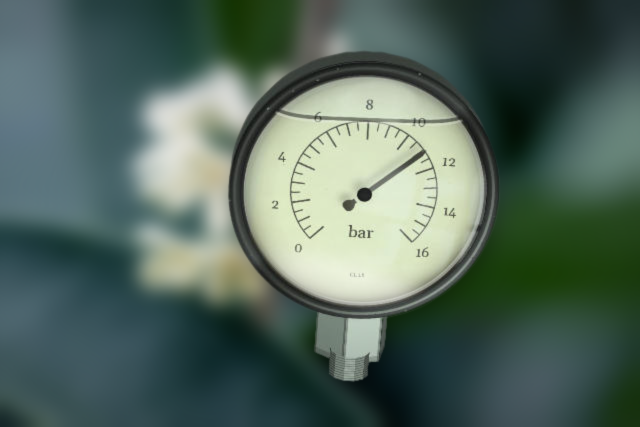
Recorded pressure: 11,bar
